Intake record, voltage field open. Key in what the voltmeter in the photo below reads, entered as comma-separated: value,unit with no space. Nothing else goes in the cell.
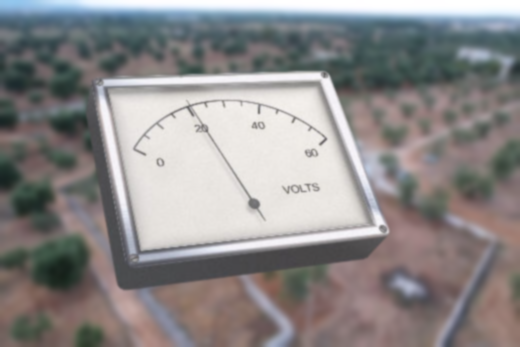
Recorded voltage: 20,V
